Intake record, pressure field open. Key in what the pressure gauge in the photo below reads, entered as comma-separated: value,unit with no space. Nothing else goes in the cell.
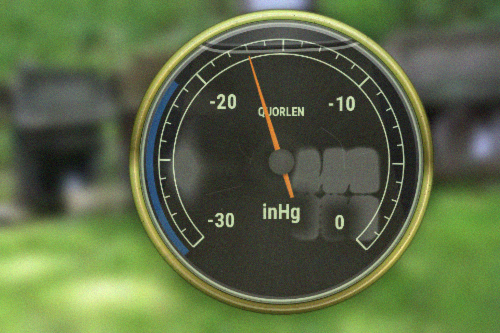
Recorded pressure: -17,inHg
